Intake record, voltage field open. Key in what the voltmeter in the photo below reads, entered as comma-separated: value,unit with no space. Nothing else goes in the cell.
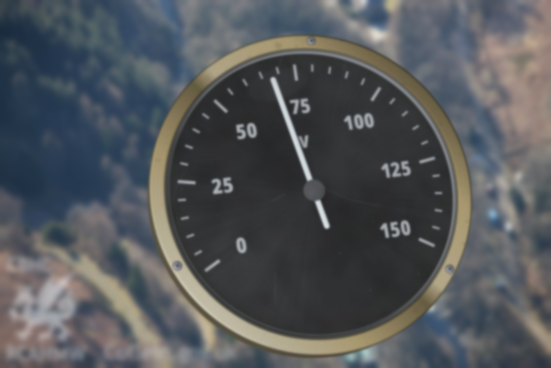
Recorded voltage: 67.5,V
